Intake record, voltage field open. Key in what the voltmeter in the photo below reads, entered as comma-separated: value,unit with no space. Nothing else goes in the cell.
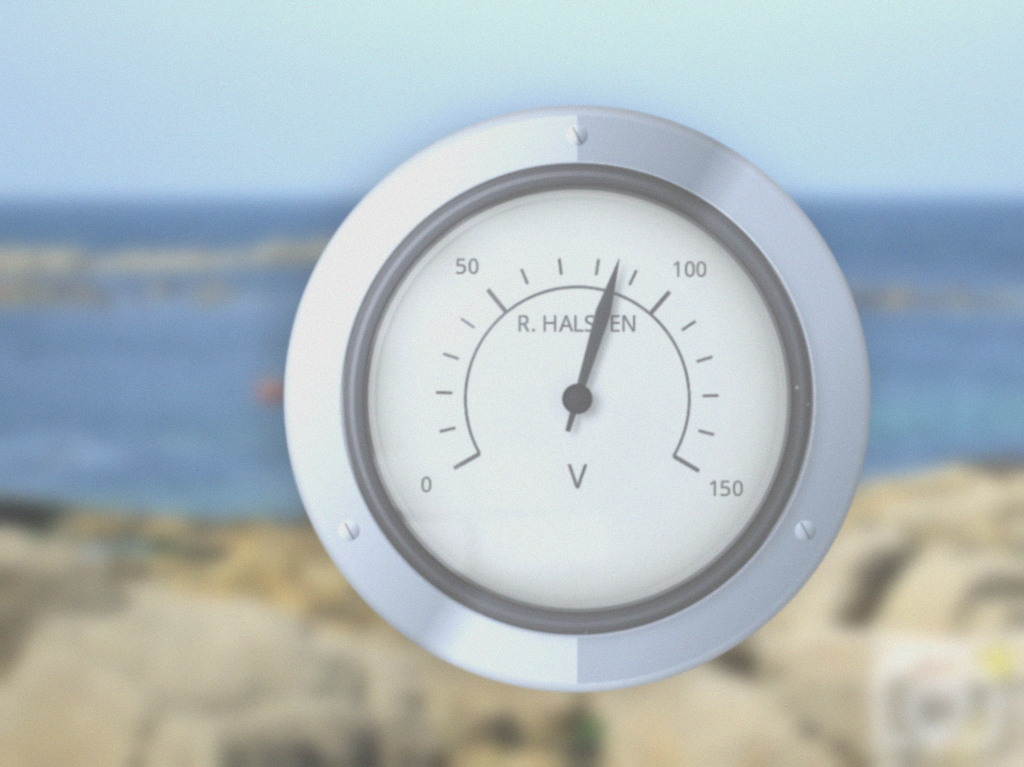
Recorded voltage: 85,V
